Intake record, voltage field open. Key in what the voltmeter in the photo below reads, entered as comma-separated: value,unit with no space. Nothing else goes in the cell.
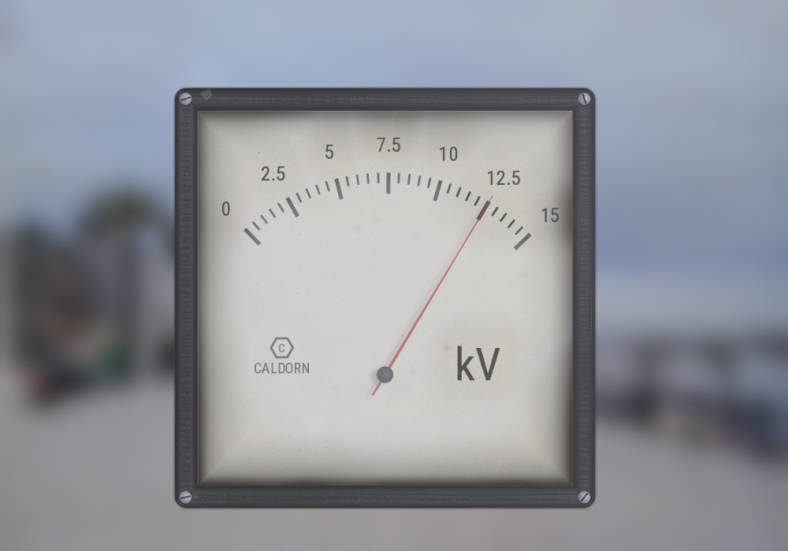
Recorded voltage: 12.5,kV
